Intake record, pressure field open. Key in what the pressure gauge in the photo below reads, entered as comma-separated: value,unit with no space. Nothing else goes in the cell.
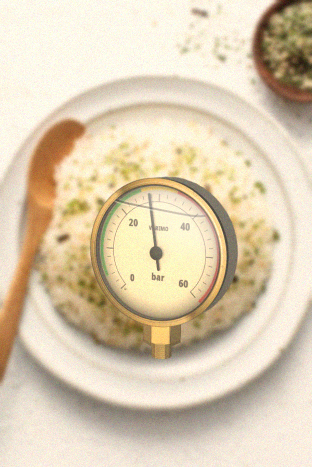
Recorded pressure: 28,bar
